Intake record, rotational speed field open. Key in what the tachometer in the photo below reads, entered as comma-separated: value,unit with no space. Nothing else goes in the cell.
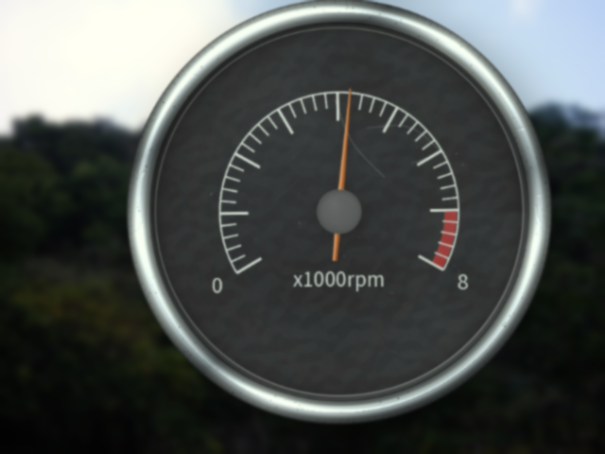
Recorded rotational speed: 4200,rpm
